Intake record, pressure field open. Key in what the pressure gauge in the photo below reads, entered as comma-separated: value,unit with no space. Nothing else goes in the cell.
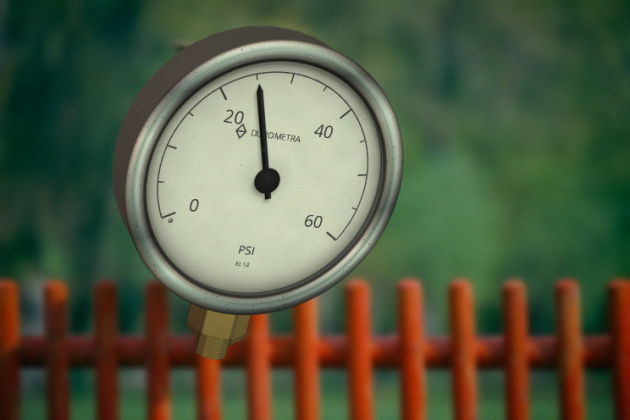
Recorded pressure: 25,psi
